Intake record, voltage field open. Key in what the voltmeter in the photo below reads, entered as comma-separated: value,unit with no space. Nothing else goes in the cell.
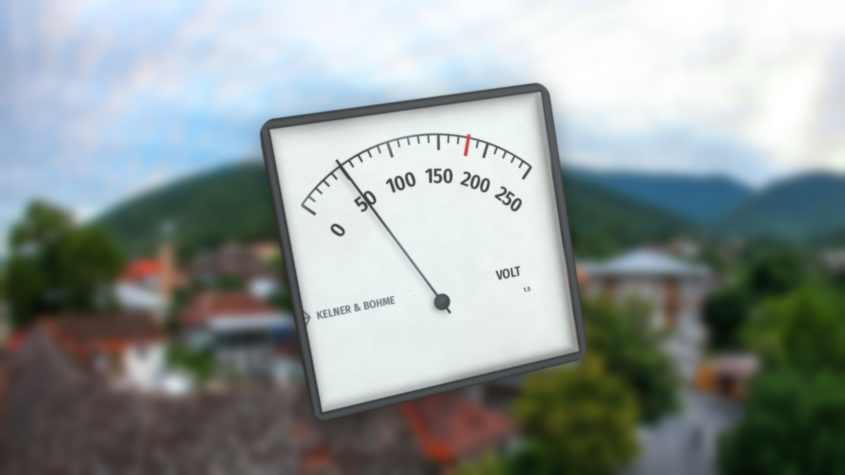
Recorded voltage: 50,V
